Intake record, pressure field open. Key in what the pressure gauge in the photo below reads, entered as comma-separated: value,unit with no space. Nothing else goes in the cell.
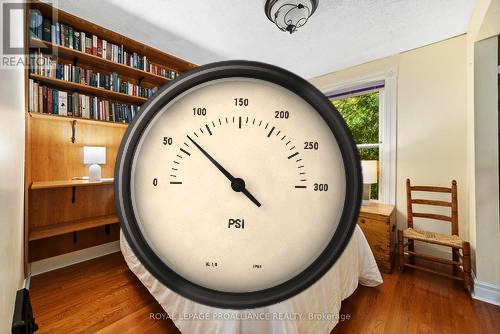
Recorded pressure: 70,psi
